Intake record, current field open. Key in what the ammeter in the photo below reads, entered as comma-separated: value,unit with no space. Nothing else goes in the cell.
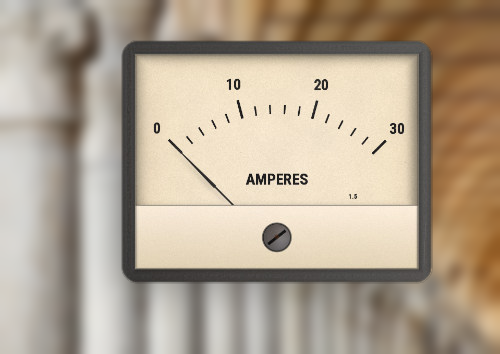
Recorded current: 0,A
